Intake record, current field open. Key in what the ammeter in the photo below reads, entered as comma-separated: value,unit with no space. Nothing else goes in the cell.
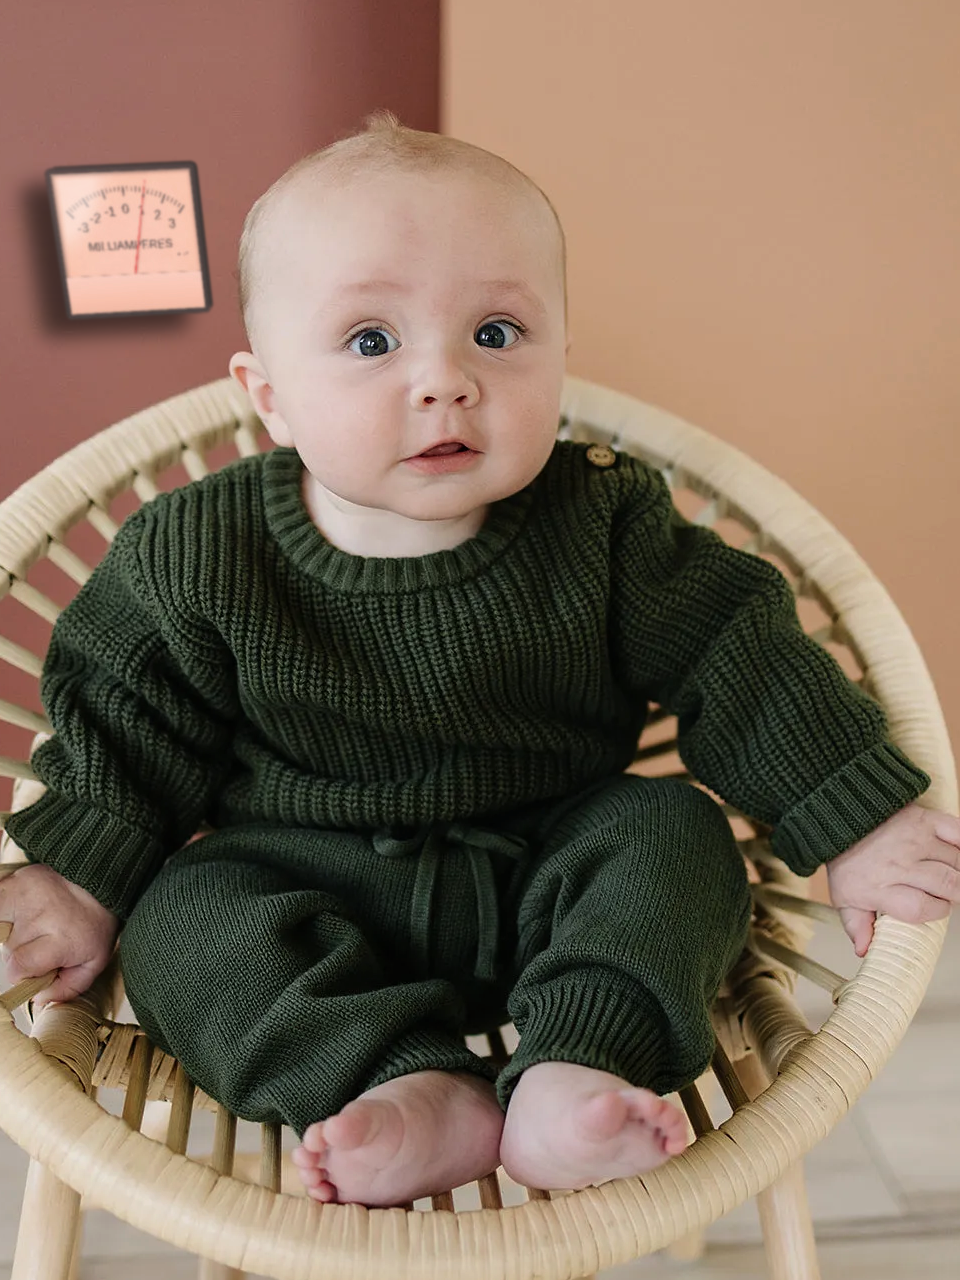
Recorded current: 1,mA
